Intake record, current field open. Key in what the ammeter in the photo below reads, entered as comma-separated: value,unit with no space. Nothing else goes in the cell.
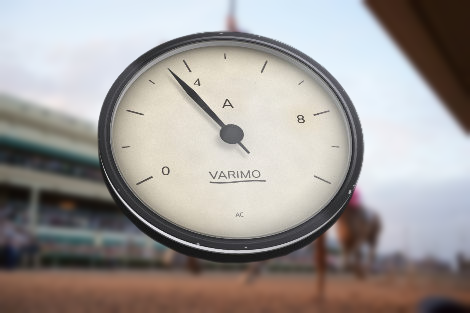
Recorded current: 3.5,A
